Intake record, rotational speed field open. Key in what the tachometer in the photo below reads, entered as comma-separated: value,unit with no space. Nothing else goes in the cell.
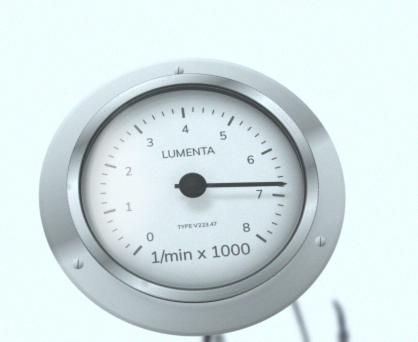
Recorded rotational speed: 6800,rpm
